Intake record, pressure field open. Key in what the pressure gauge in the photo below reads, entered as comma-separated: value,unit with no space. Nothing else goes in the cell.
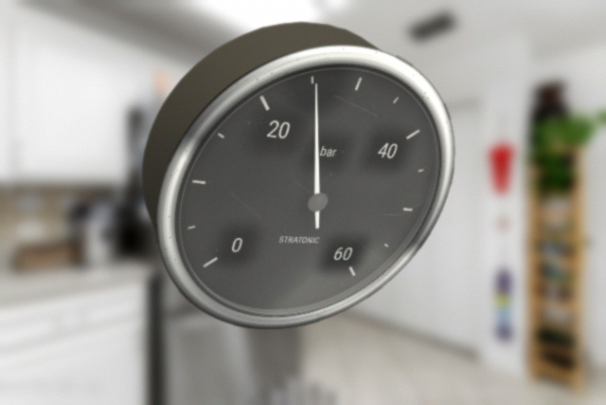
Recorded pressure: 25,bar
